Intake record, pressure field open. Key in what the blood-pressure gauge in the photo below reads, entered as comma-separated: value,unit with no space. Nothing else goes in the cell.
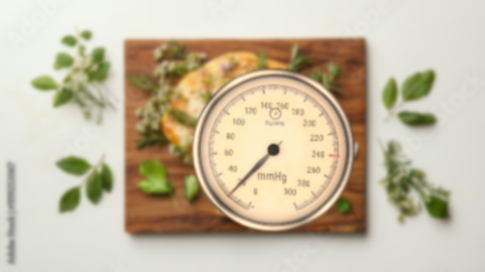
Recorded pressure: 20,mmHg
